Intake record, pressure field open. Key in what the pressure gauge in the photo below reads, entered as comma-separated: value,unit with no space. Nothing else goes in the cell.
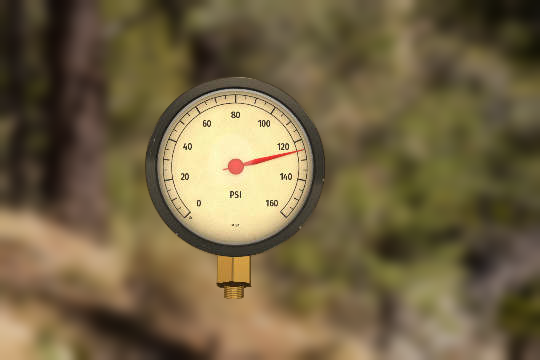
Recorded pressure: 125,psi
